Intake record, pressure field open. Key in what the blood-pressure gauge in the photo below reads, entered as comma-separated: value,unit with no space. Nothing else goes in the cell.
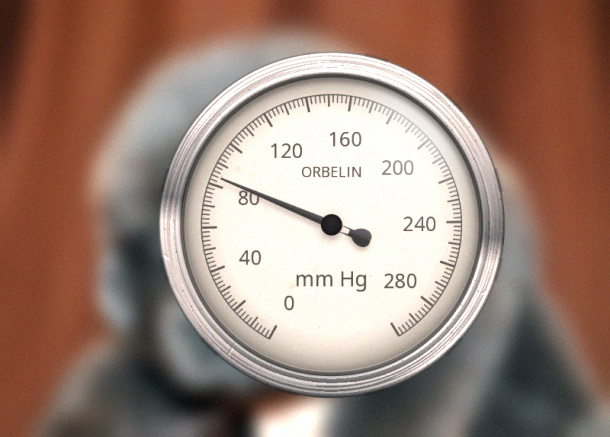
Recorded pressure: 84,mmHg
